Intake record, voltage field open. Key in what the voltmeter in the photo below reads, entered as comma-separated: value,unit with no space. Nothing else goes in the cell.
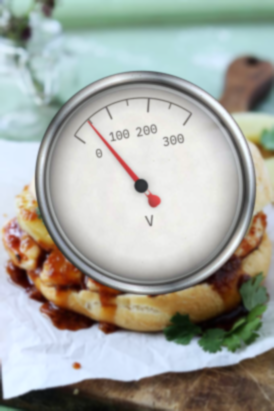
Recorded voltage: 50,V
